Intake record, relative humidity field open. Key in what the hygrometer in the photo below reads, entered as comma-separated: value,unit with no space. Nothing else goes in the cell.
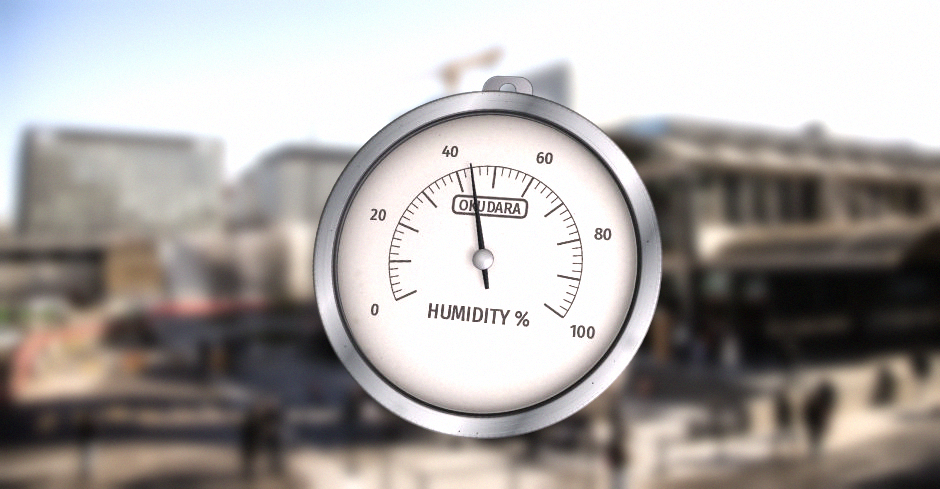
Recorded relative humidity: 44,%
